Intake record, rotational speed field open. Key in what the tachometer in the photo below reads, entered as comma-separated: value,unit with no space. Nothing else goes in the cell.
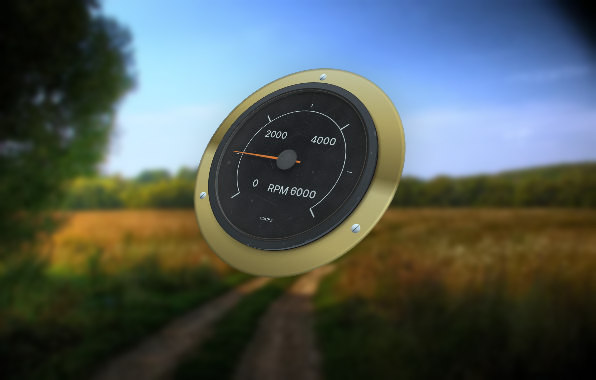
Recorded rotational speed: 1000,rpm
